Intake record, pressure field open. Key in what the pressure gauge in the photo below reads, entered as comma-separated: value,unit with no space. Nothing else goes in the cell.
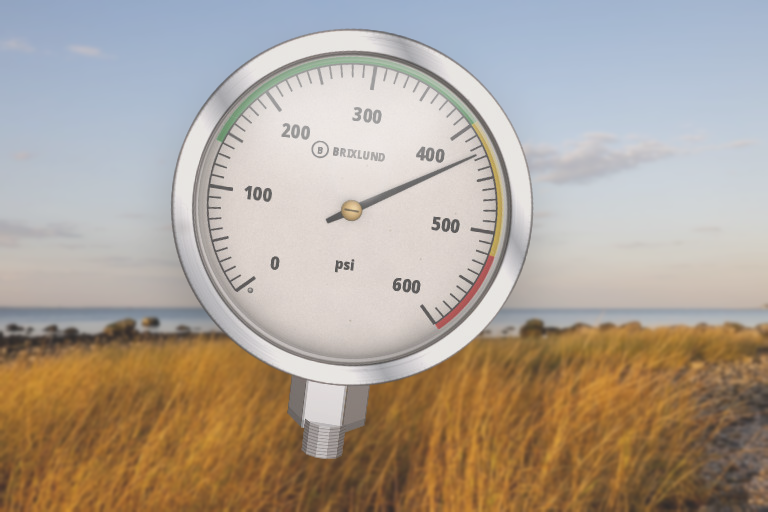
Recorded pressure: 425,psi
